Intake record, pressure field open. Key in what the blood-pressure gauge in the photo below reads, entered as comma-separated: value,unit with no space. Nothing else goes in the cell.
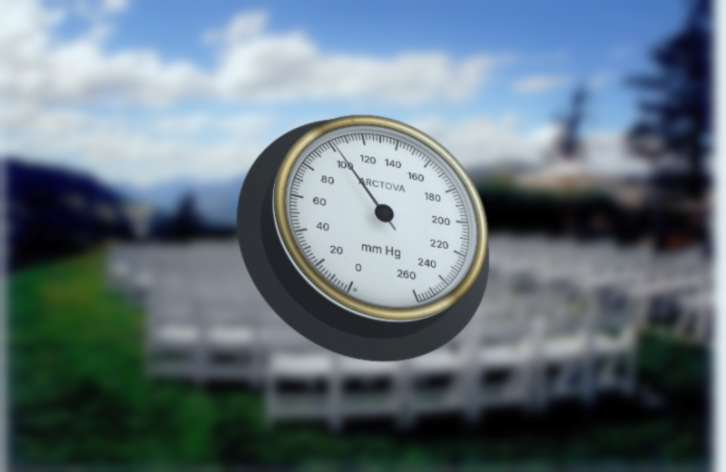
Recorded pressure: 100,mmHg
